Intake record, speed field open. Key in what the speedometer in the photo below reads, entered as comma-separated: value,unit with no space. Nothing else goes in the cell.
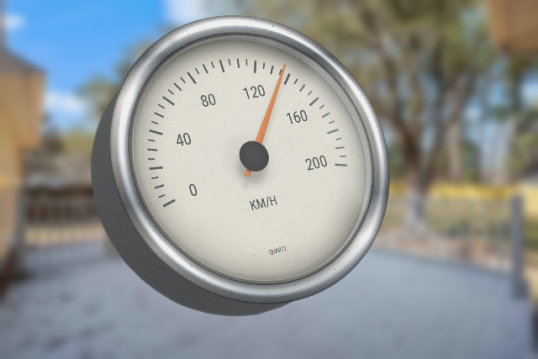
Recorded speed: 135,km/h
